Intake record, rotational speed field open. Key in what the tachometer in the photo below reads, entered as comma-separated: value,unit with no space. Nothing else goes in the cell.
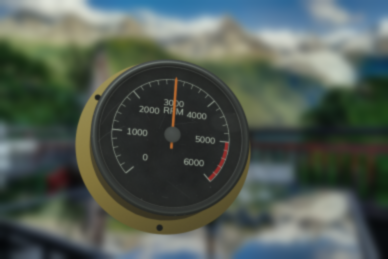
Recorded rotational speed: 3000,rpm
